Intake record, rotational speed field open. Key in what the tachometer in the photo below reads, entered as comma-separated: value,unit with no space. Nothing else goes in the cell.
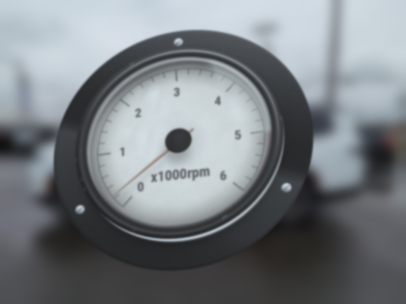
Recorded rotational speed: 200,rpm
